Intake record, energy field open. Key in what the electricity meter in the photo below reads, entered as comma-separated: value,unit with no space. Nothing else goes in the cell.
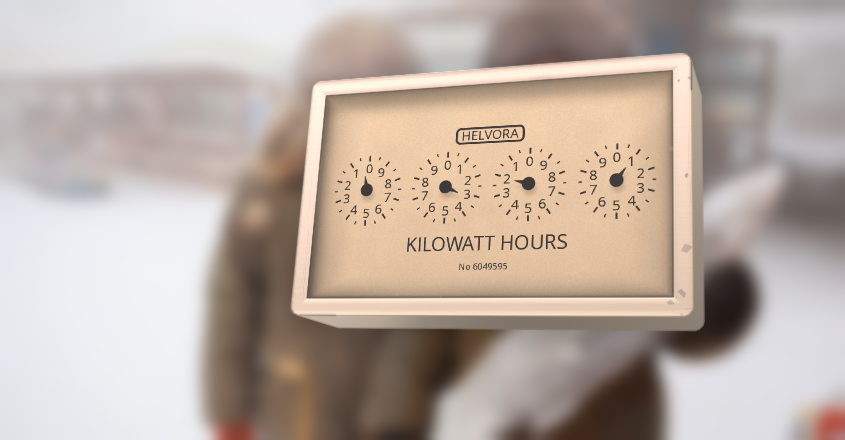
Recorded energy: 321,kWh
